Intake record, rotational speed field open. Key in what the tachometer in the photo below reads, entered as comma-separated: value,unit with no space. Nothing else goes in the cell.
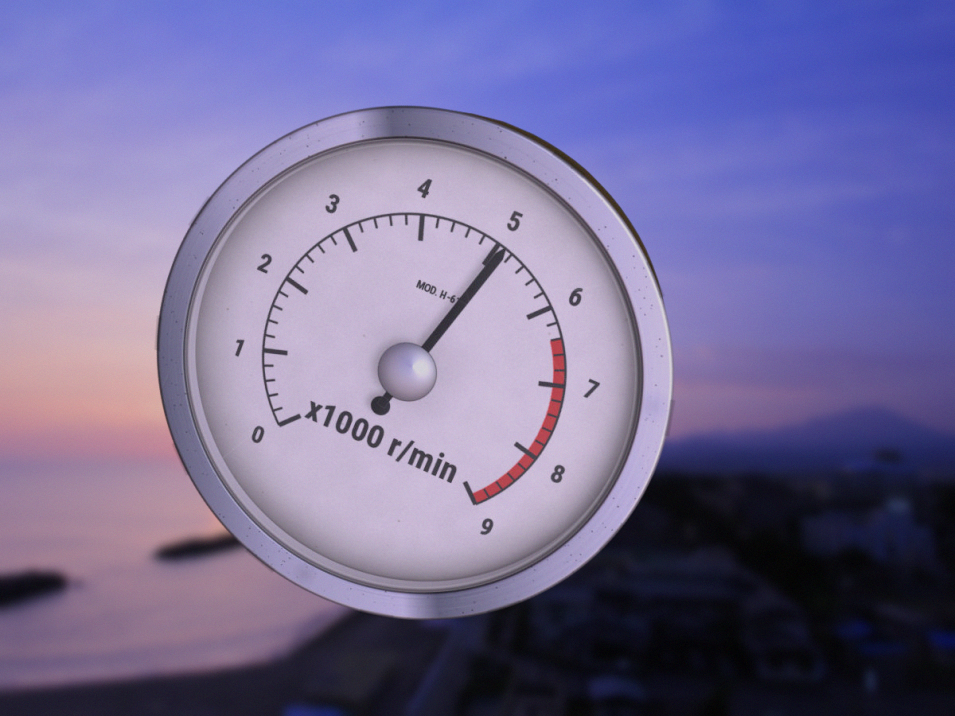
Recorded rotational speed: 5100,rpm
